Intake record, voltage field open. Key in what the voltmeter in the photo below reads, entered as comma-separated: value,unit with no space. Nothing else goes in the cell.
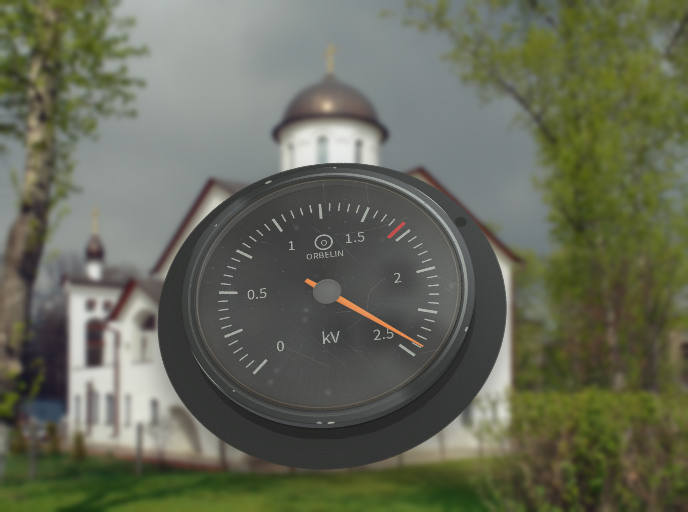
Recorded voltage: 2.45,kV
